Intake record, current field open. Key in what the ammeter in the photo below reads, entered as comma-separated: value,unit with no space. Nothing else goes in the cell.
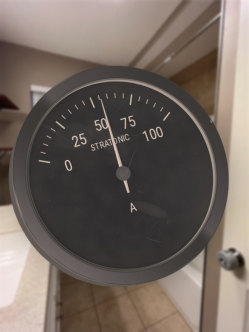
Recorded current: 55,A
